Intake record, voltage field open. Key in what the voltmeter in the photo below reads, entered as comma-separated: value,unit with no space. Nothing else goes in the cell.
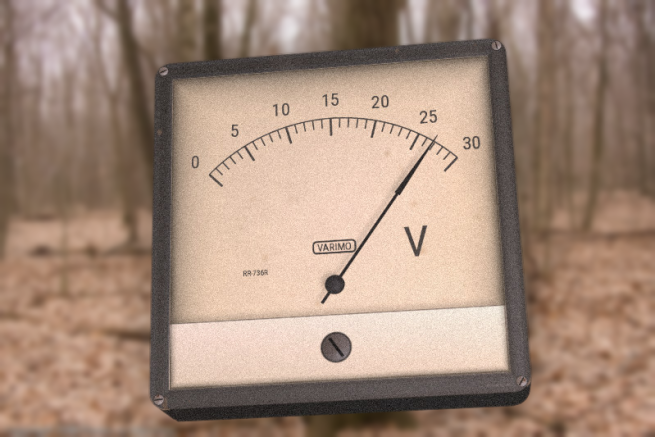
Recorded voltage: 27,V
